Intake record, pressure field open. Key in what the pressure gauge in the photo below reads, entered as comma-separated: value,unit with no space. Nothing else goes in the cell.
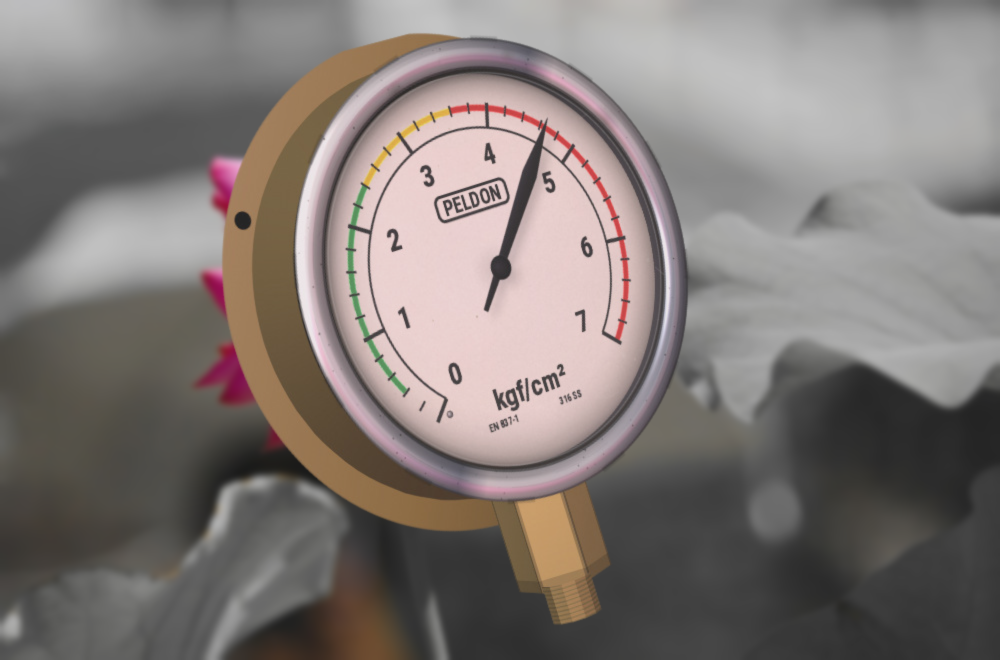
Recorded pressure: 4.6,kg/cm²
